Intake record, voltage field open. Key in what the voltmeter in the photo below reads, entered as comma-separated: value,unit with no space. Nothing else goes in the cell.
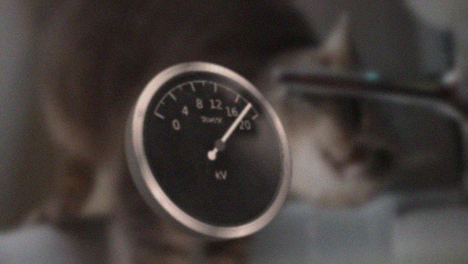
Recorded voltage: 18,kV
